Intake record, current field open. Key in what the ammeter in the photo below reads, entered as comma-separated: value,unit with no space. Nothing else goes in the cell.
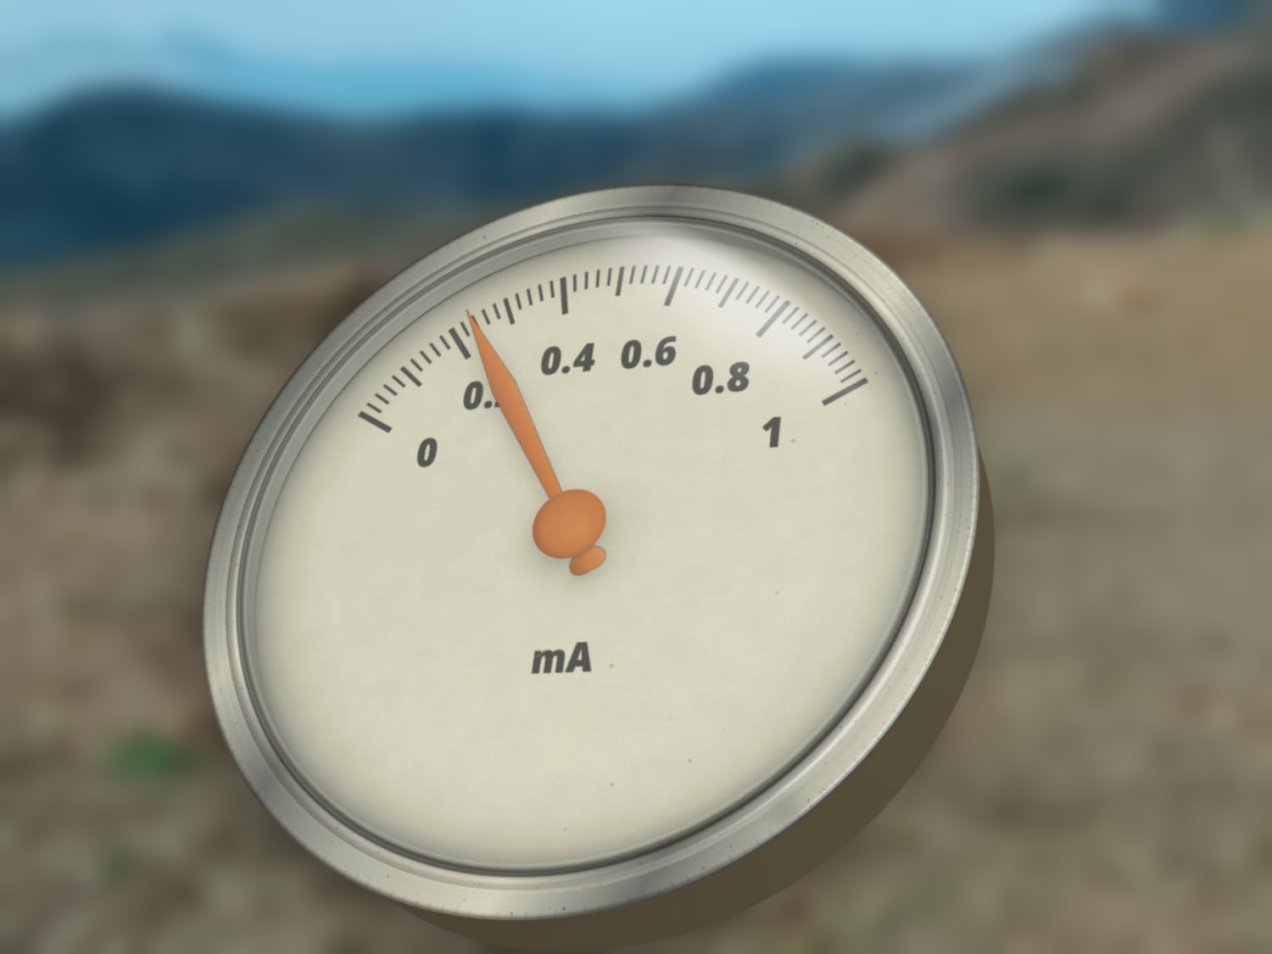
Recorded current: 0.24,mA
